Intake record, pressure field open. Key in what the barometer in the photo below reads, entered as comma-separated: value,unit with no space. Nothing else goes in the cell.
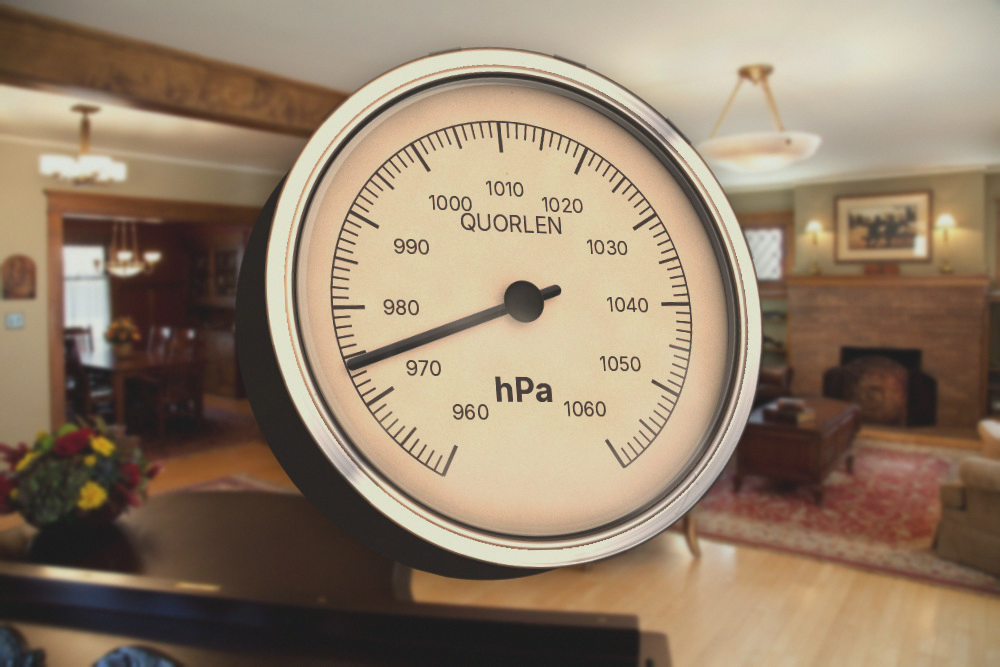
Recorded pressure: 974,hPa
